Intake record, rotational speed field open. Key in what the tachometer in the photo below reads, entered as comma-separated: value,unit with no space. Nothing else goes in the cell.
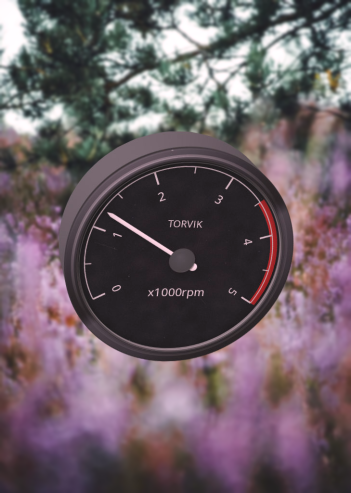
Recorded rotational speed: 1250,rpm
